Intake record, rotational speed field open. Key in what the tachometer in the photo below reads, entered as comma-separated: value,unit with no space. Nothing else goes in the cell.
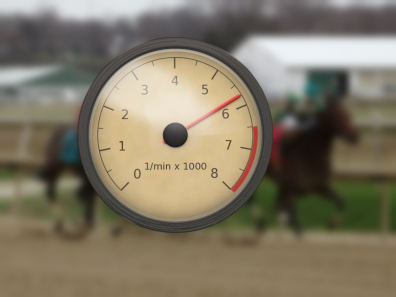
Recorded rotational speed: 5750,rpm
